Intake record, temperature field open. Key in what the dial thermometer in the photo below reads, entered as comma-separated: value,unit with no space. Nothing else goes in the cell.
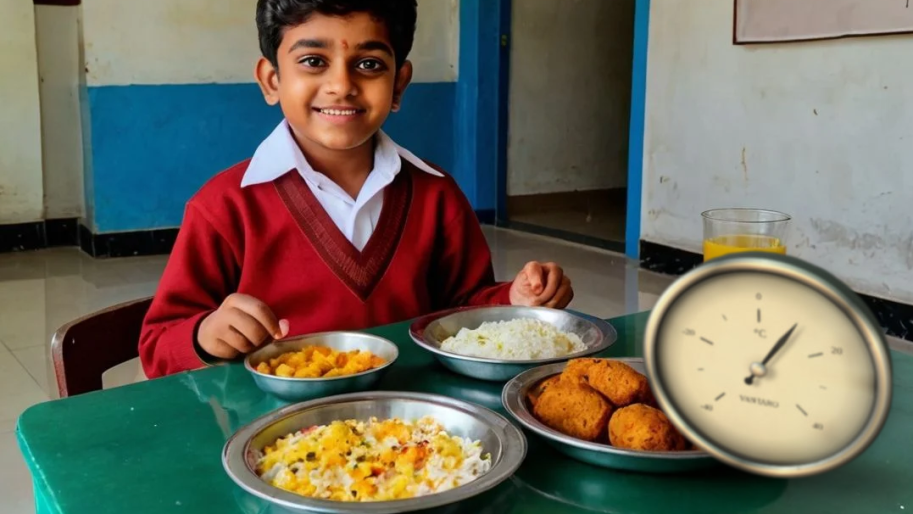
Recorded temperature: 10,°C
